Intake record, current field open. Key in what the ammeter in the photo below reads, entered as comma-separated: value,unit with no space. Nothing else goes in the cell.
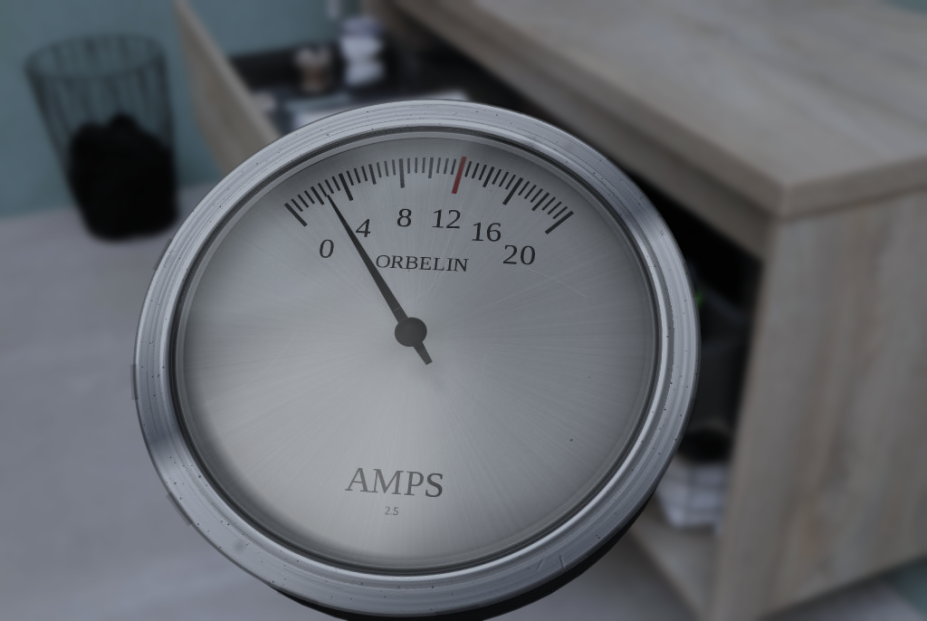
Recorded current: 2.5,A
